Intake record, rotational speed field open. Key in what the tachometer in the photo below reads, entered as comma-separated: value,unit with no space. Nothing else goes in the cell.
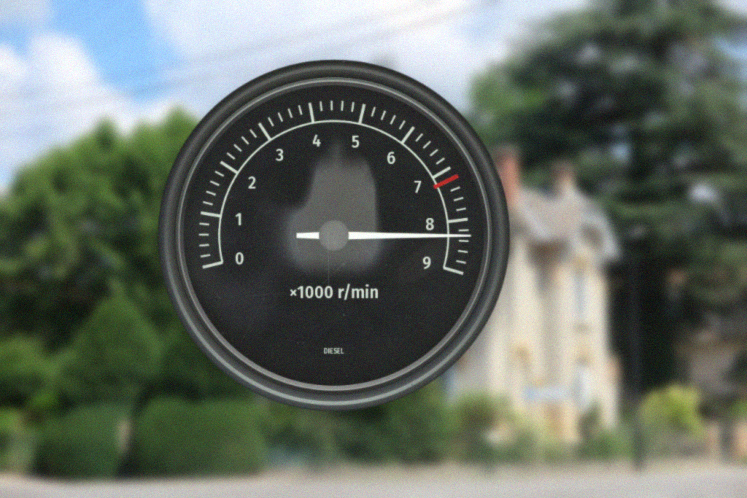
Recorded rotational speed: 8300,rpm
